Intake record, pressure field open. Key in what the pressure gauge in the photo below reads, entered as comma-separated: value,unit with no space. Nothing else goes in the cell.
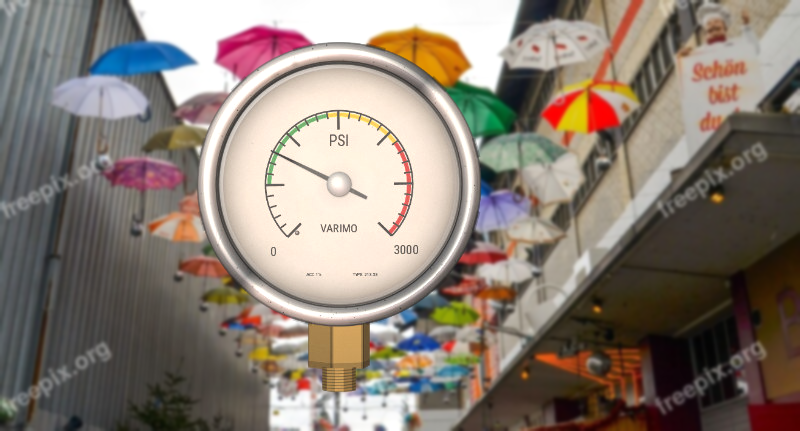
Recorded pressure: 800,psi
